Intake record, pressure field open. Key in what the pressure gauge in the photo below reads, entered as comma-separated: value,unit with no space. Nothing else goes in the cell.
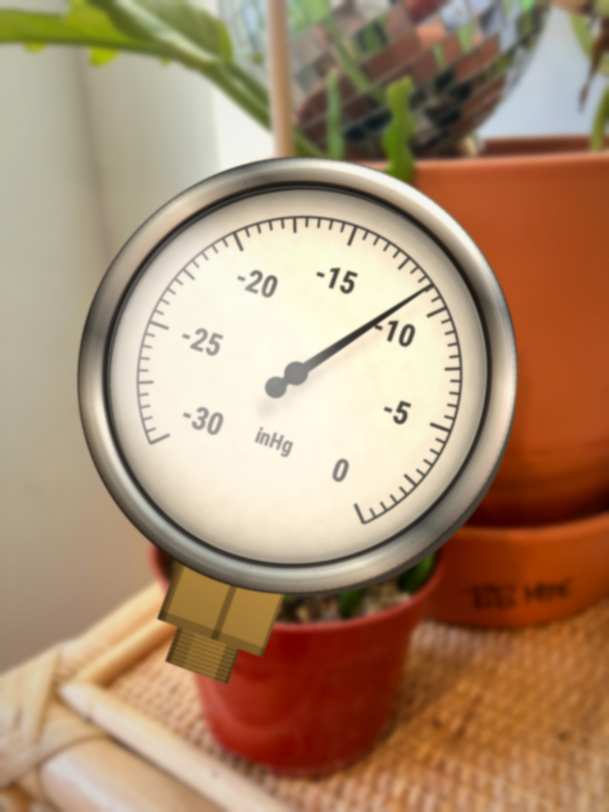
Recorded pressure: -11,inHg
